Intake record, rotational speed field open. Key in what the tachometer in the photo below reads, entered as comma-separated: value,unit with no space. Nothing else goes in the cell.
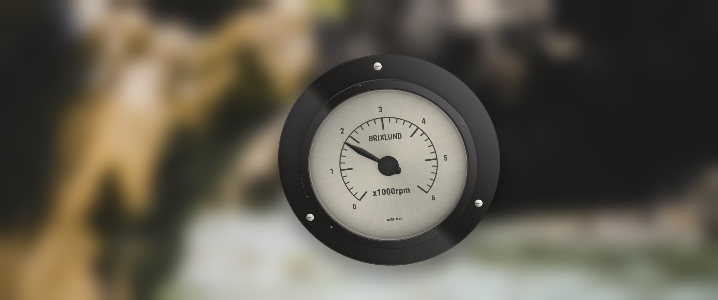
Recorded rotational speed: 1800,rpm
